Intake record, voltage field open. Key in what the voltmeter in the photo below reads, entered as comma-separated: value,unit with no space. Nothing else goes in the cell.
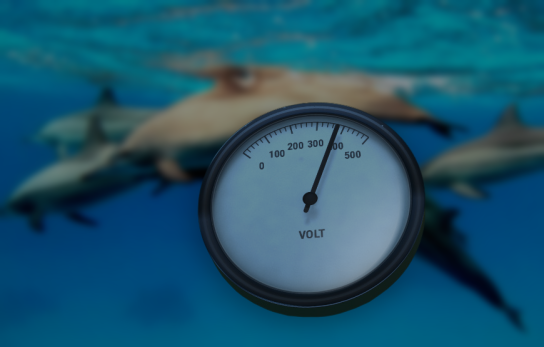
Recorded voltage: 380,V
